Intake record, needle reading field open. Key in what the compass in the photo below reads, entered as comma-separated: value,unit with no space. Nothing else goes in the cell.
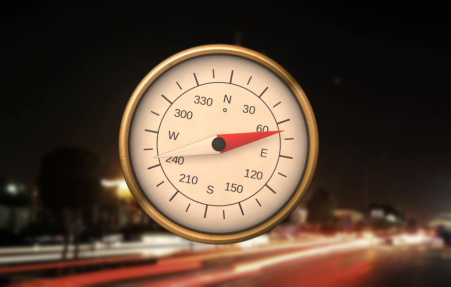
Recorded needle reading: 67.5,°
